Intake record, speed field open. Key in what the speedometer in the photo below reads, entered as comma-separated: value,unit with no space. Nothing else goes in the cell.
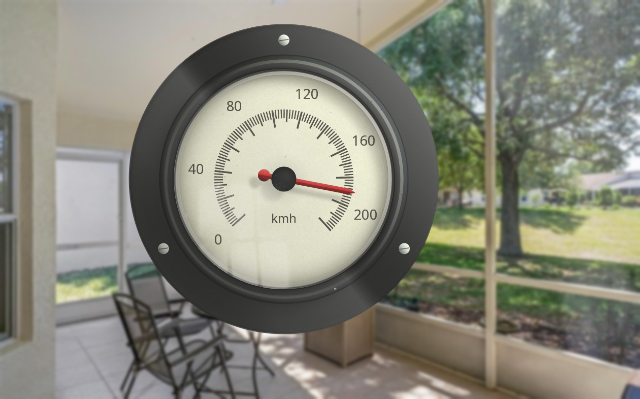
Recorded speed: 190,km/h
